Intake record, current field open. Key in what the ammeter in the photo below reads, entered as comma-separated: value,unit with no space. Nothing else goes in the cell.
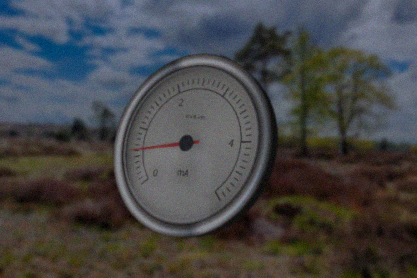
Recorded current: 0.6,mA
